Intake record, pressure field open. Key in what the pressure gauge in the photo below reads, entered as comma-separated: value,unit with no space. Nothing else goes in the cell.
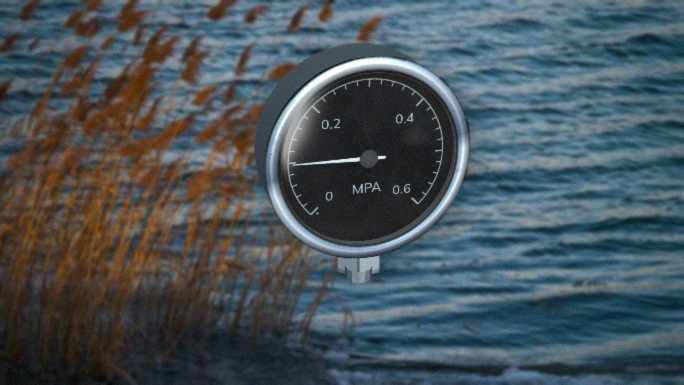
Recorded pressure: 0.1,MPa
